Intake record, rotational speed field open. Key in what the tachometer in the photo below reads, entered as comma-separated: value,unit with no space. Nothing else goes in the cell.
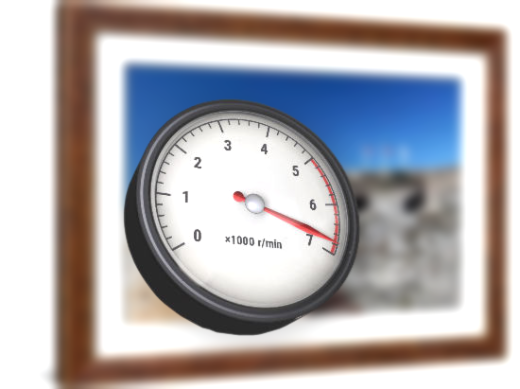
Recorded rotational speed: 6800,rpm
